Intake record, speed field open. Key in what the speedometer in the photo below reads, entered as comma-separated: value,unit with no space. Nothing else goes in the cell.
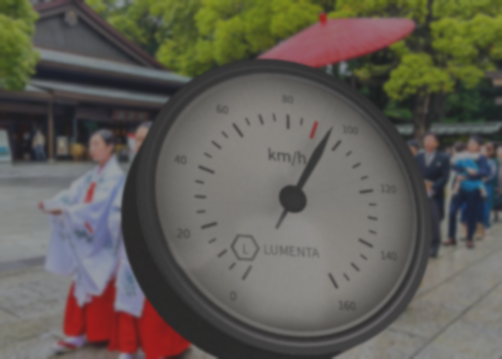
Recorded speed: 95,km/h
